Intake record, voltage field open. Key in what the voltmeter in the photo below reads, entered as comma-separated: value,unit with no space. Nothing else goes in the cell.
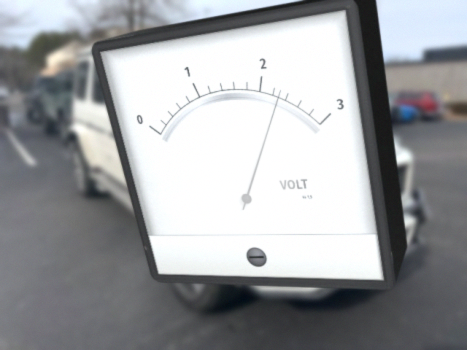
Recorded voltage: 2.3,V
